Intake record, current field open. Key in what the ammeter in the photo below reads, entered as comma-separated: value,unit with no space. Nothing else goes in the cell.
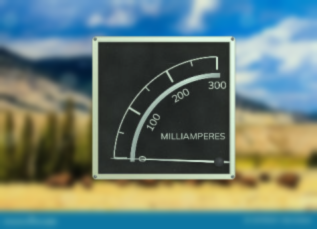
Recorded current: 0,mA
